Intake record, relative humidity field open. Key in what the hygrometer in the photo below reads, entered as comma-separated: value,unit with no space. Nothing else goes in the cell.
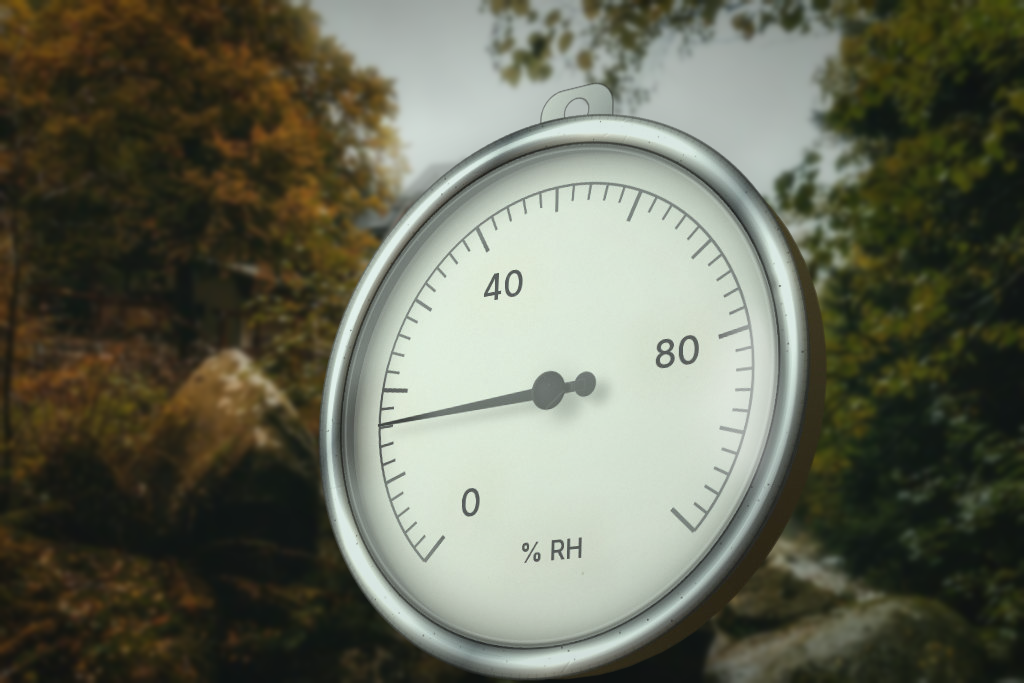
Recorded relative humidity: 16,%
